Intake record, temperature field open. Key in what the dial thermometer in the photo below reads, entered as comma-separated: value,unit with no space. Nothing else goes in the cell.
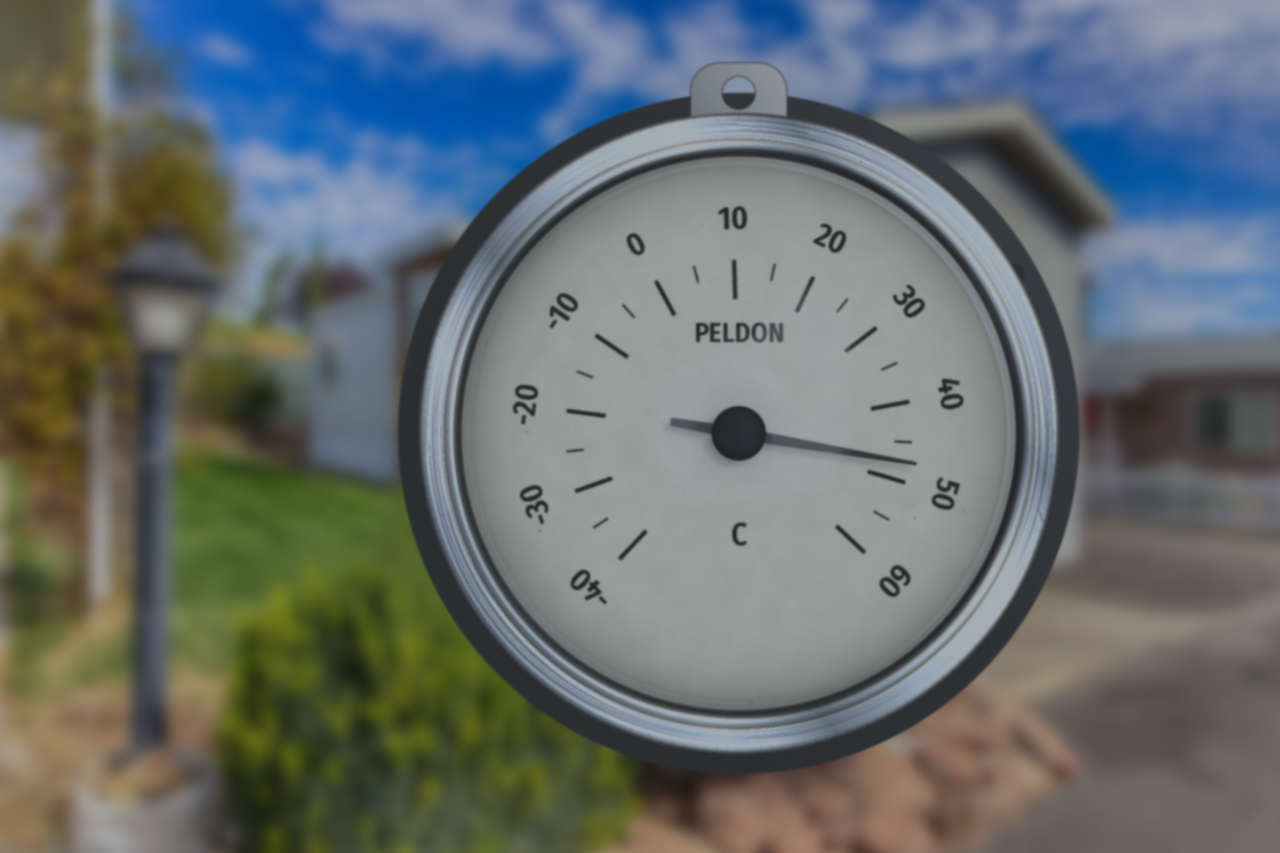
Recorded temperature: 47.5,°C
